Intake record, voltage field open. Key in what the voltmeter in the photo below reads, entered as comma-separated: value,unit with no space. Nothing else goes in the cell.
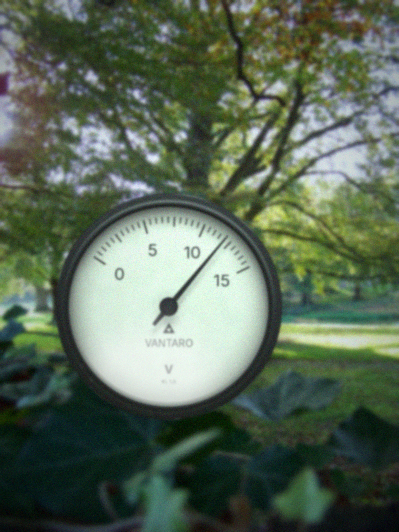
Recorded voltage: 12,V
